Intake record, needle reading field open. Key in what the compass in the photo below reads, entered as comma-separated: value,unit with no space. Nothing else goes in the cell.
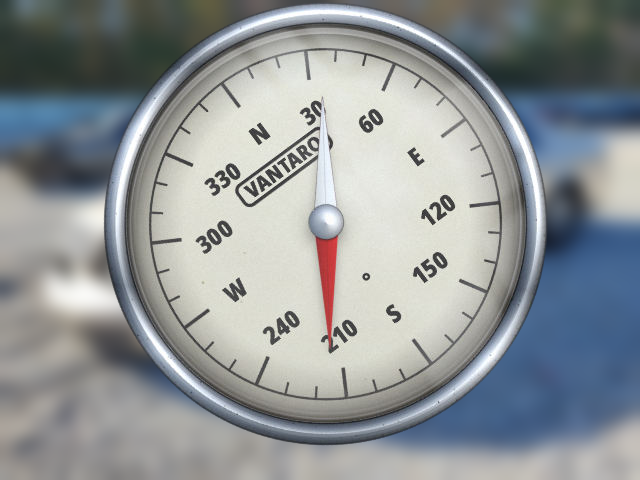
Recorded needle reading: 215,°
